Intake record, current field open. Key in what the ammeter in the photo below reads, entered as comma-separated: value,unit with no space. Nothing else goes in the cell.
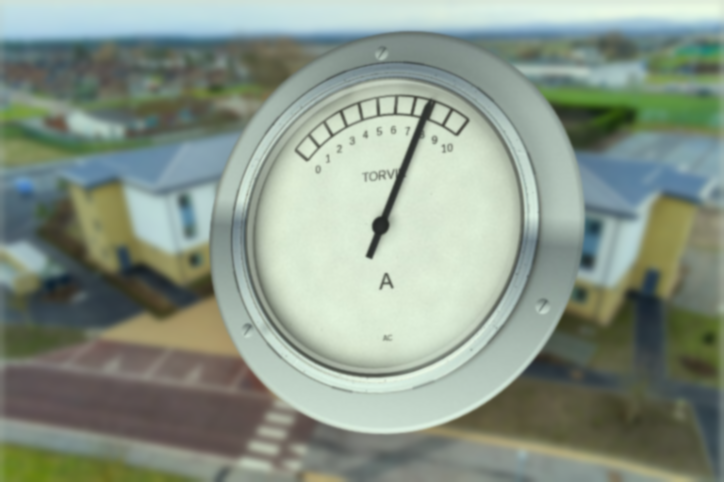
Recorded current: 8,A
